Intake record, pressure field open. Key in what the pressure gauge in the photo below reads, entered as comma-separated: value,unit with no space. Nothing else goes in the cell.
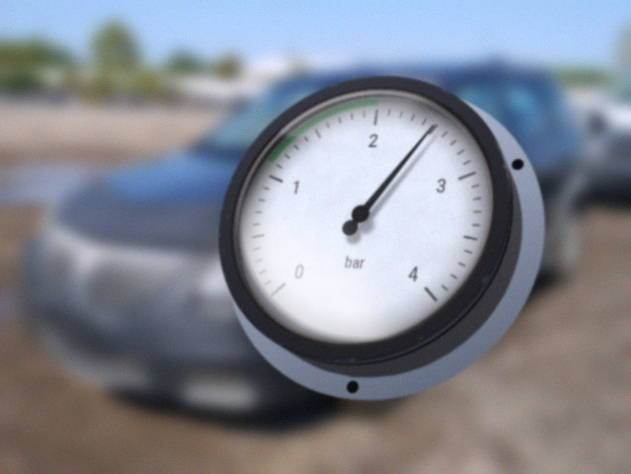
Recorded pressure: 2.5,bar
